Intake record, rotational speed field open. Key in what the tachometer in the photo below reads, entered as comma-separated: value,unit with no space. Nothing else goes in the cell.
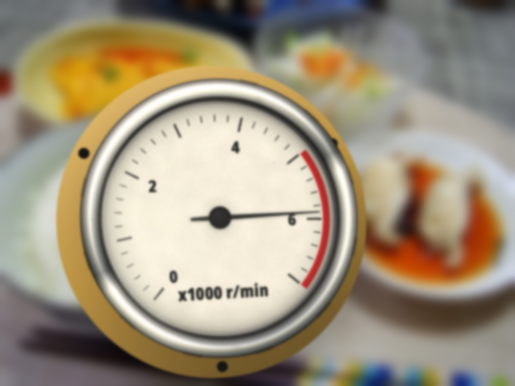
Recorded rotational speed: 5900,rpm
